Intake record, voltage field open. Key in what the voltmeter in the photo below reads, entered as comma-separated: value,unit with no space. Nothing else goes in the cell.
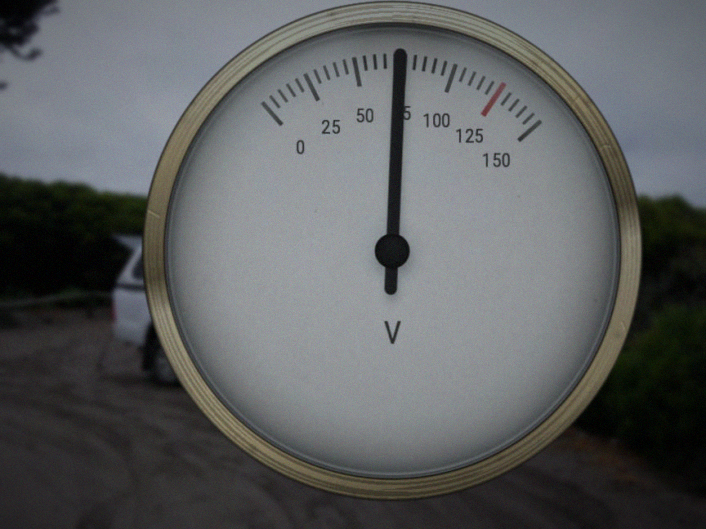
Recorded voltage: 72.5,V
